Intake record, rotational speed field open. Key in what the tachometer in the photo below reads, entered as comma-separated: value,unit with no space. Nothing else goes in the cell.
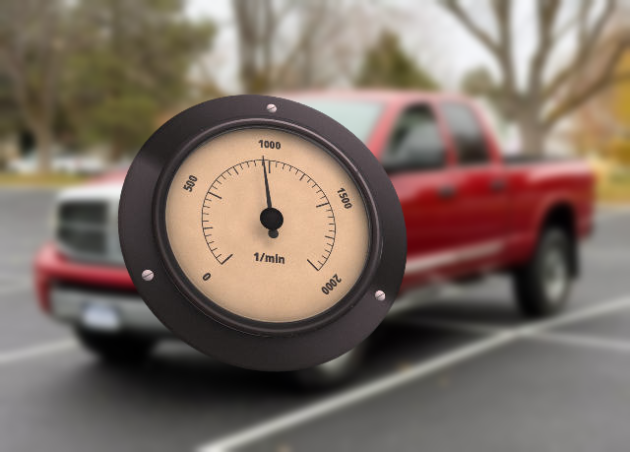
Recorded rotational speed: 950,rpm
